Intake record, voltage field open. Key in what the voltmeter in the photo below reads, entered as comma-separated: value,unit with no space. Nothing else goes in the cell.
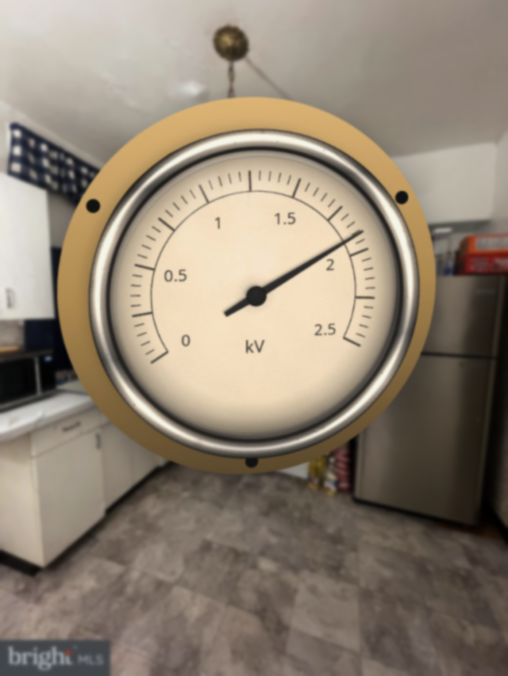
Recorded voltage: 1.9,kV
